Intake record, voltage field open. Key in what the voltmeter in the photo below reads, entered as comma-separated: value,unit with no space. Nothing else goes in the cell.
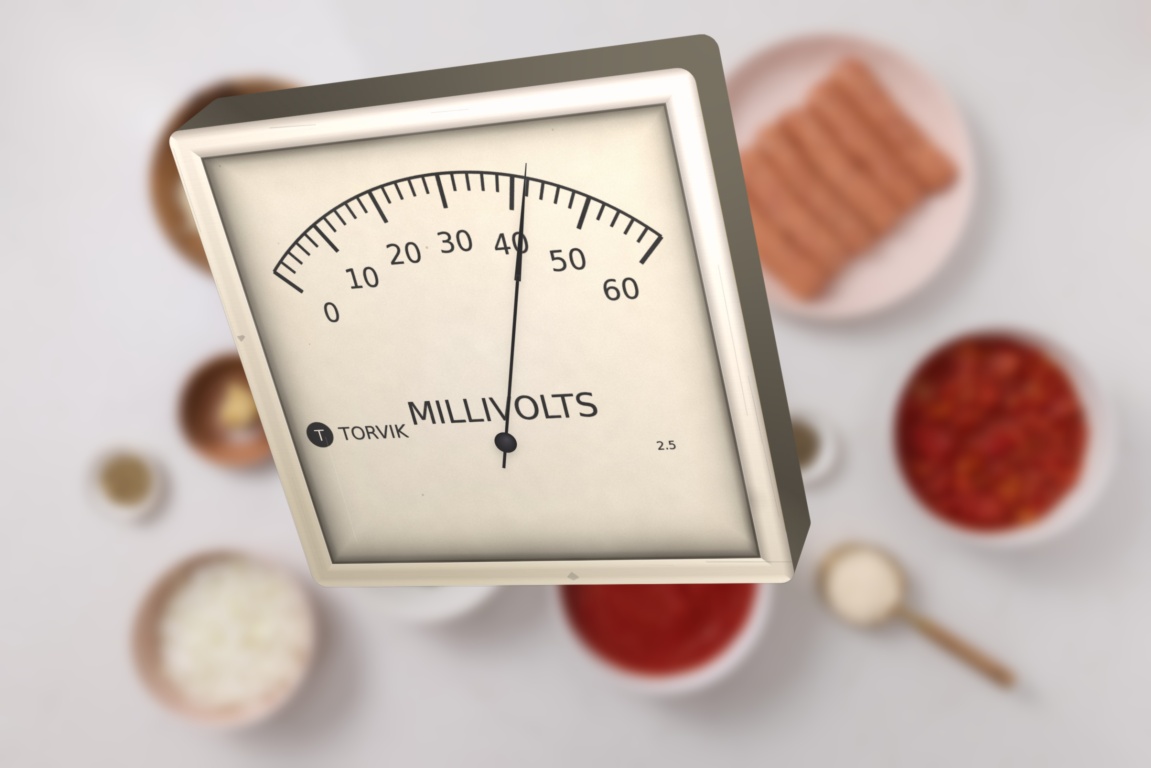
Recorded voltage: 42,mV
